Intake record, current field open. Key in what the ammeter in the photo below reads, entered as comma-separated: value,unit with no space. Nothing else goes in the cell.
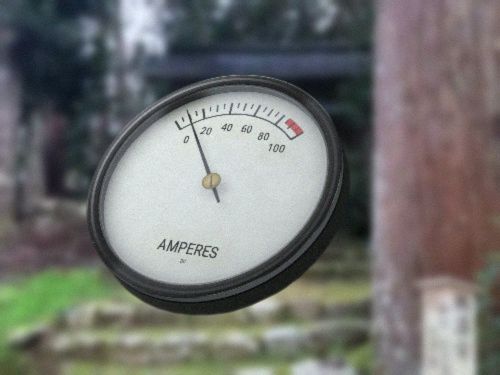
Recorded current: 10,A
